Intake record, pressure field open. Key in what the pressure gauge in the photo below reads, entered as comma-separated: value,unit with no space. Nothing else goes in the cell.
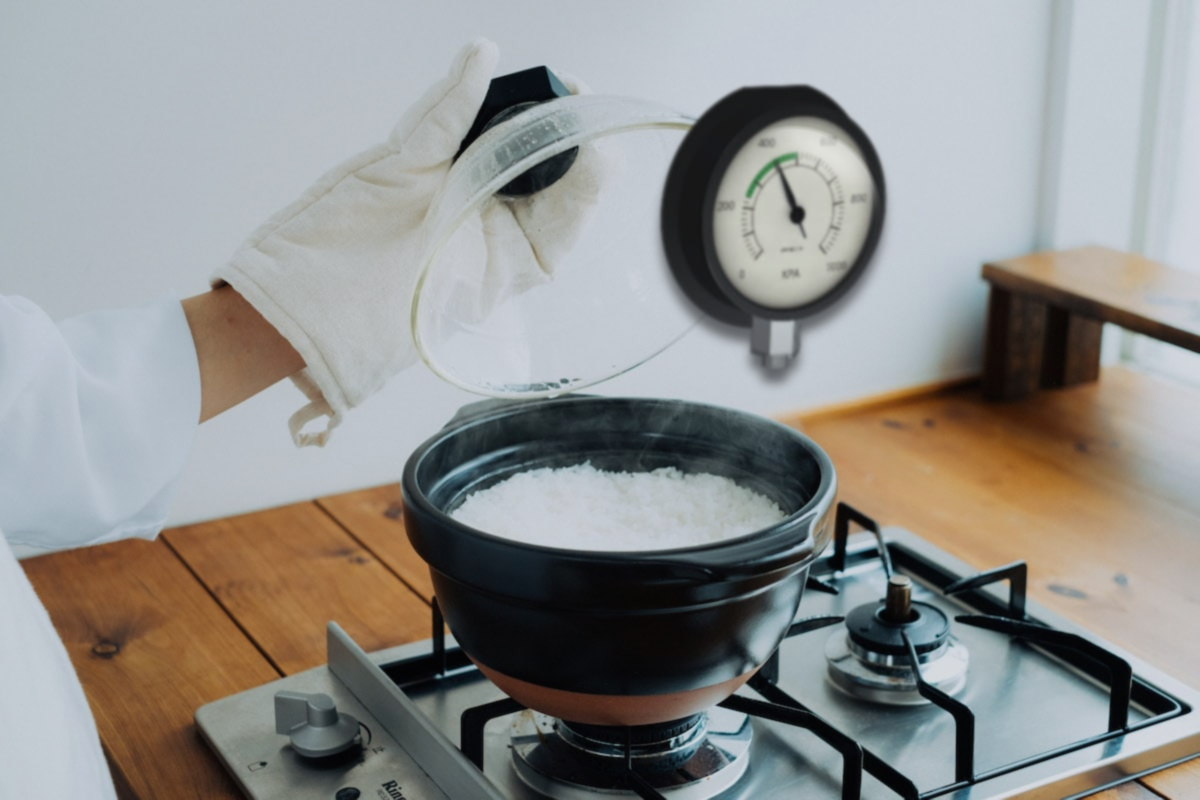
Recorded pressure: 400,kPa
